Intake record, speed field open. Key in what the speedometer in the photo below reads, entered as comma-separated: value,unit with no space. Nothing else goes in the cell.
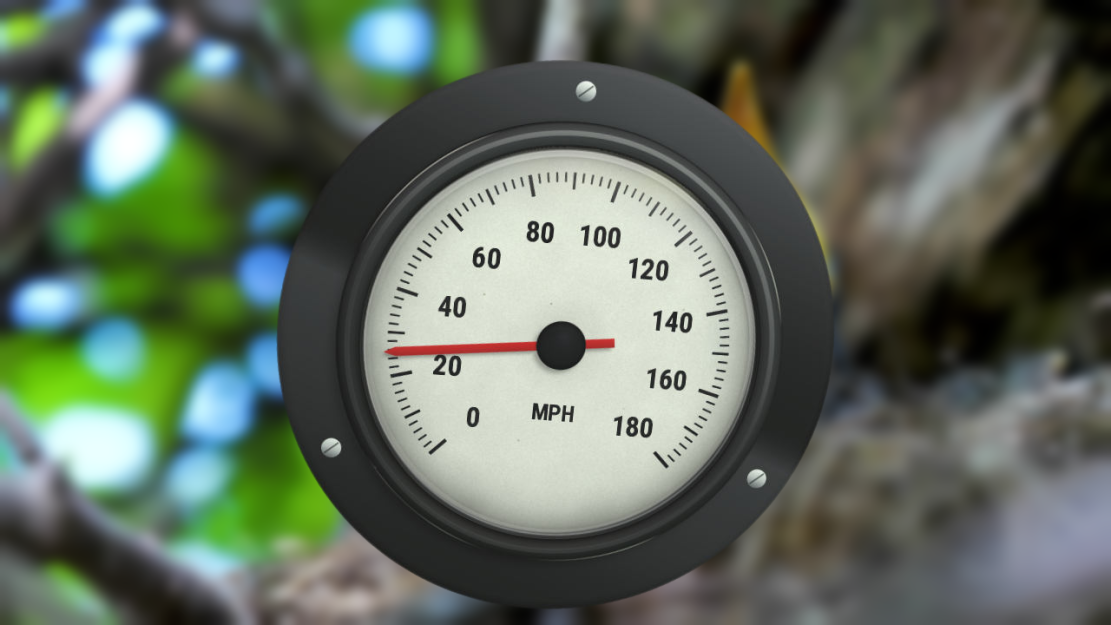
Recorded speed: 26,mph
